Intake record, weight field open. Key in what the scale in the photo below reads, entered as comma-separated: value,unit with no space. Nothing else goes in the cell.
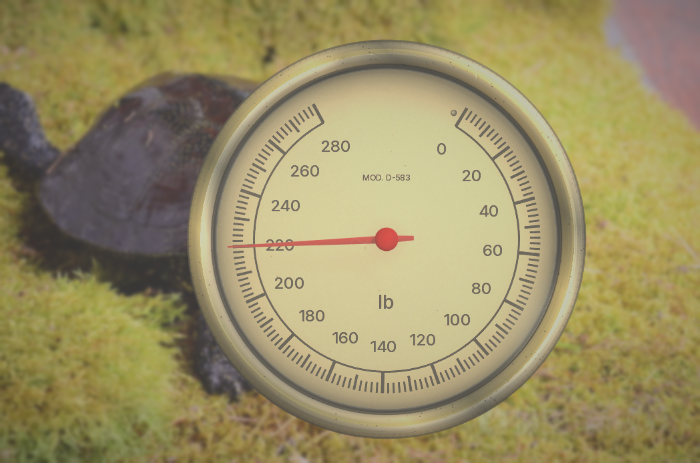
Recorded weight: 220,lb
